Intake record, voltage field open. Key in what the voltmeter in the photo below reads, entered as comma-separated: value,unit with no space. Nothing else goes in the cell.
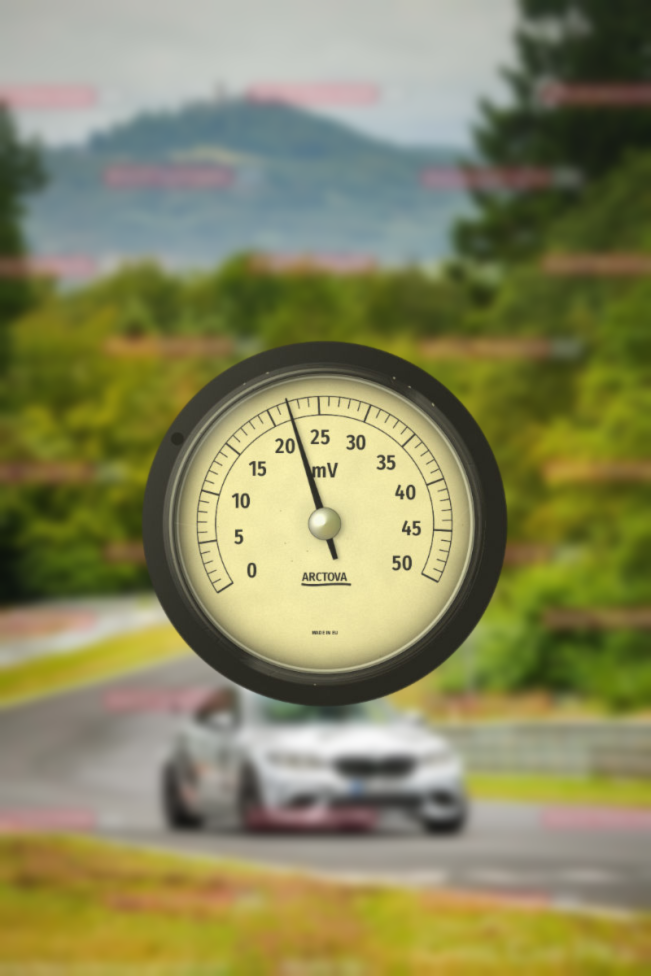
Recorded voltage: 22,mV
